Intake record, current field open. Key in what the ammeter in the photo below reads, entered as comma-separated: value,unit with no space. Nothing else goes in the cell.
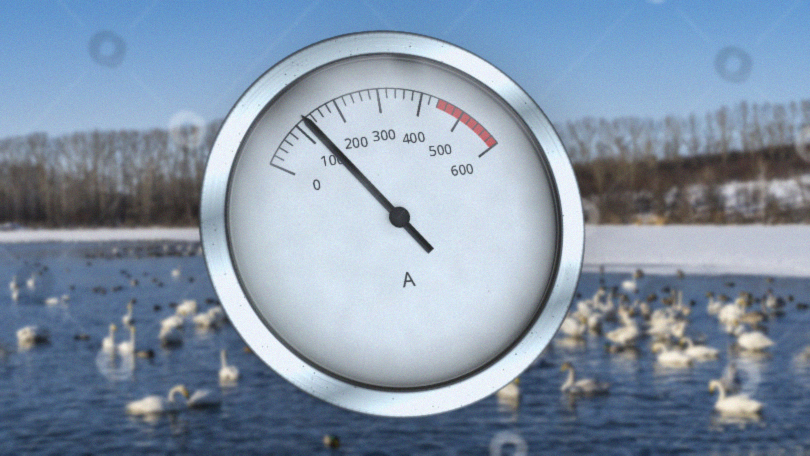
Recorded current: 120,A
